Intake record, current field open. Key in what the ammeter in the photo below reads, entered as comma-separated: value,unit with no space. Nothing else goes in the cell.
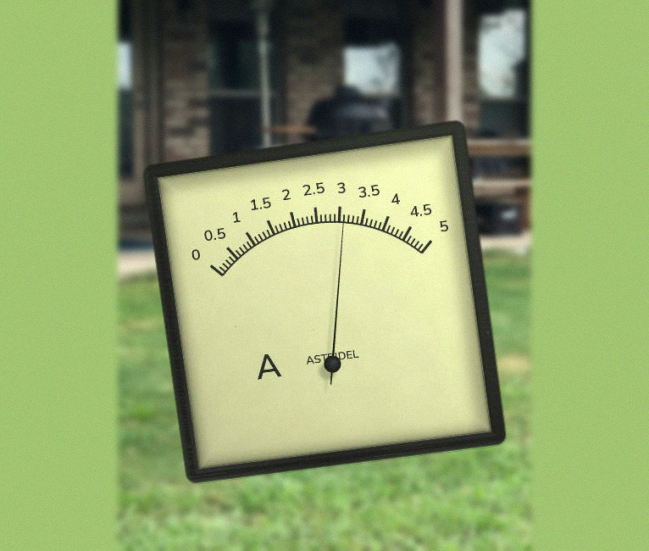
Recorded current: 3.1,A
